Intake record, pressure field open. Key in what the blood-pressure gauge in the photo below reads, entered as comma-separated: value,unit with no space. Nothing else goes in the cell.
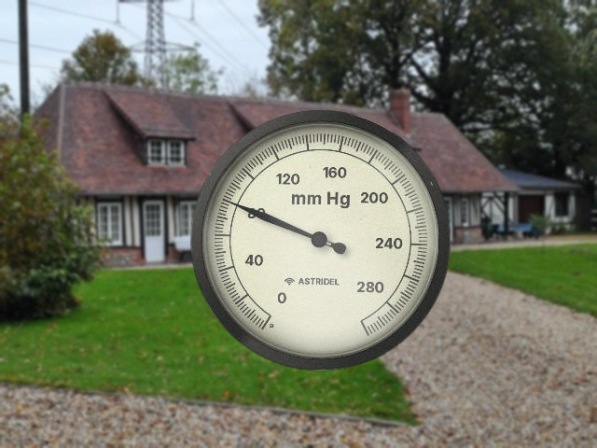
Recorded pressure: 80,mmHg
